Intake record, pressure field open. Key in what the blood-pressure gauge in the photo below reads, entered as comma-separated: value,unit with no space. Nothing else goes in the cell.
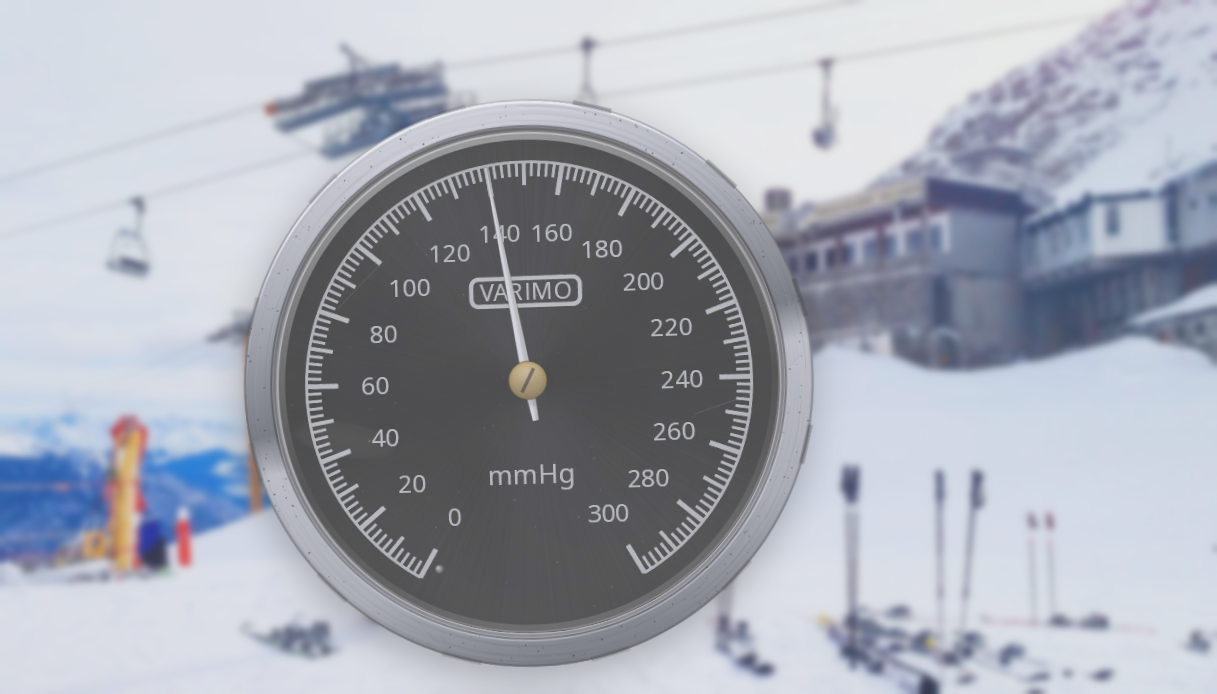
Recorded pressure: 140,mmHg
